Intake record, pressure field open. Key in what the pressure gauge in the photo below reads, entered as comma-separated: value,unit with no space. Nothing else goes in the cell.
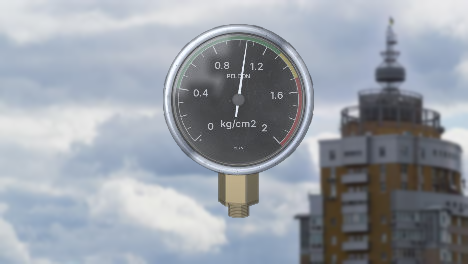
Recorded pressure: 1.05,kg/cm²
